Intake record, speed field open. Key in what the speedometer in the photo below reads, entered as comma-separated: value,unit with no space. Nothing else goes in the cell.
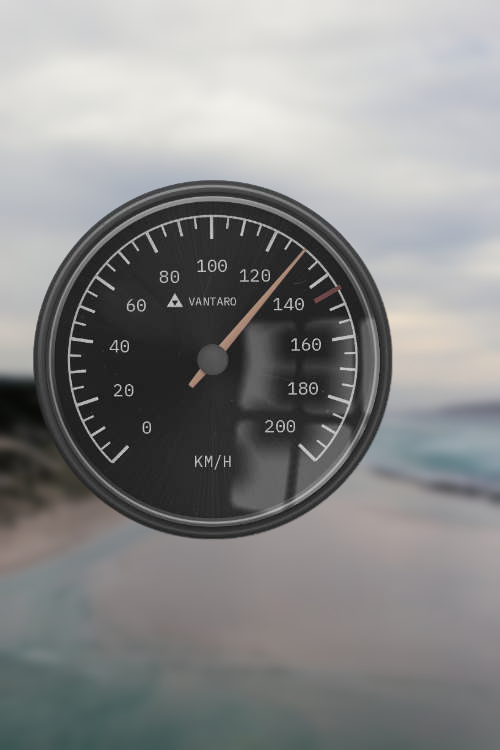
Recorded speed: 130,km/h
